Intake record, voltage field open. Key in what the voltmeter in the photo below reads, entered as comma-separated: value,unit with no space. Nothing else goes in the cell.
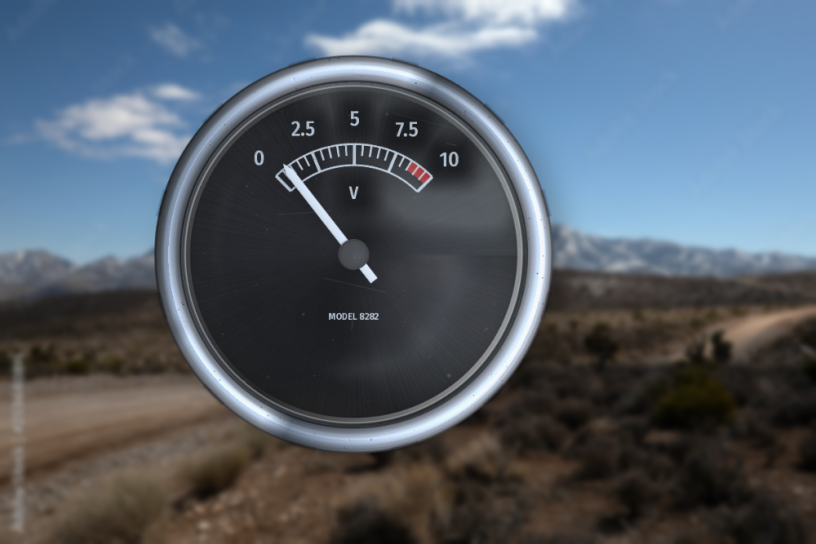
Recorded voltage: 0.75,V
